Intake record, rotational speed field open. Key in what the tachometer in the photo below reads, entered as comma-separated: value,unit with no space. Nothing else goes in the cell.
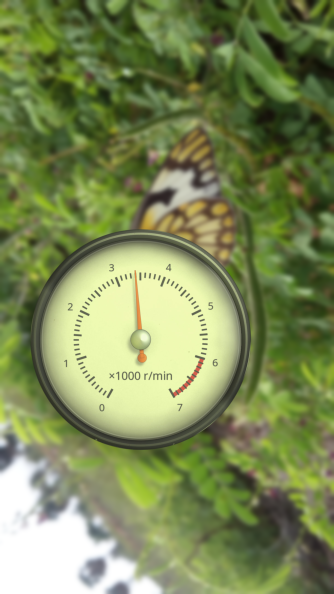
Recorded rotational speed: 3400,rpm
